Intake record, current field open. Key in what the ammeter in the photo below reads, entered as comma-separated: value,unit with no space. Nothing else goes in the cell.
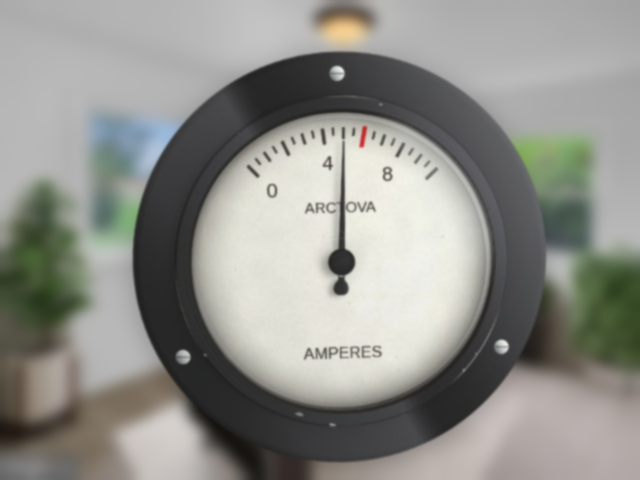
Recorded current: 5,A
